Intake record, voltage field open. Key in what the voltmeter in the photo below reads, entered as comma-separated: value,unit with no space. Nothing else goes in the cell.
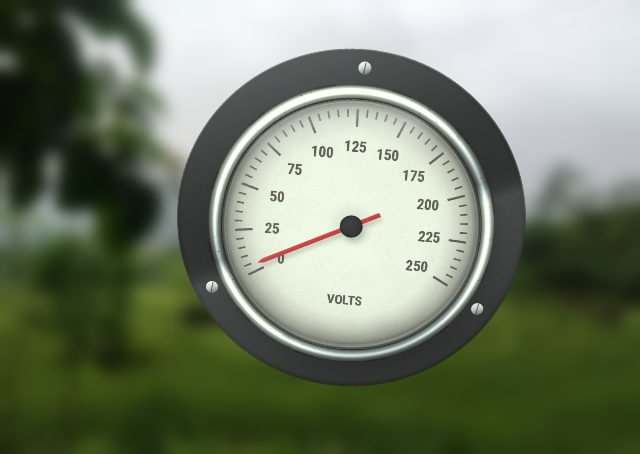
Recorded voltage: 5,V
